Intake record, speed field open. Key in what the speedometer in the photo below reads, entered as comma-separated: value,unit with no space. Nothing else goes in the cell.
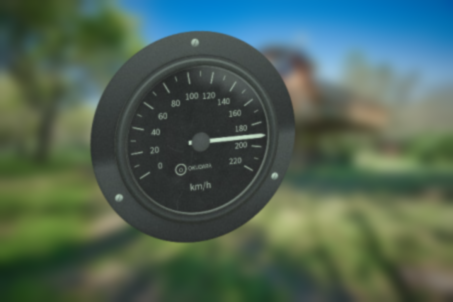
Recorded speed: 190,km/h
